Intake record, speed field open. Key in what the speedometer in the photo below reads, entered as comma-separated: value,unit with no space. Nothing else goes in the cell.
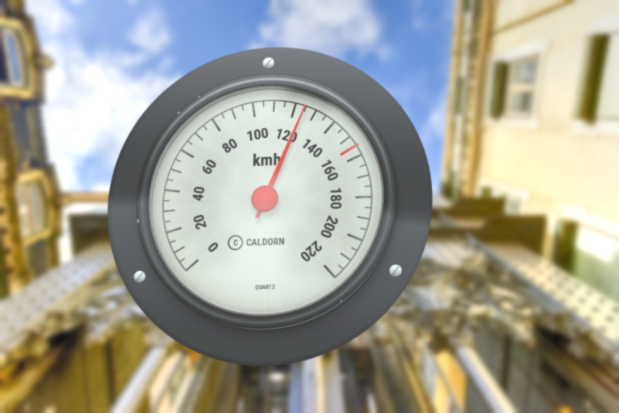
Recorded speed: 125,km/h
